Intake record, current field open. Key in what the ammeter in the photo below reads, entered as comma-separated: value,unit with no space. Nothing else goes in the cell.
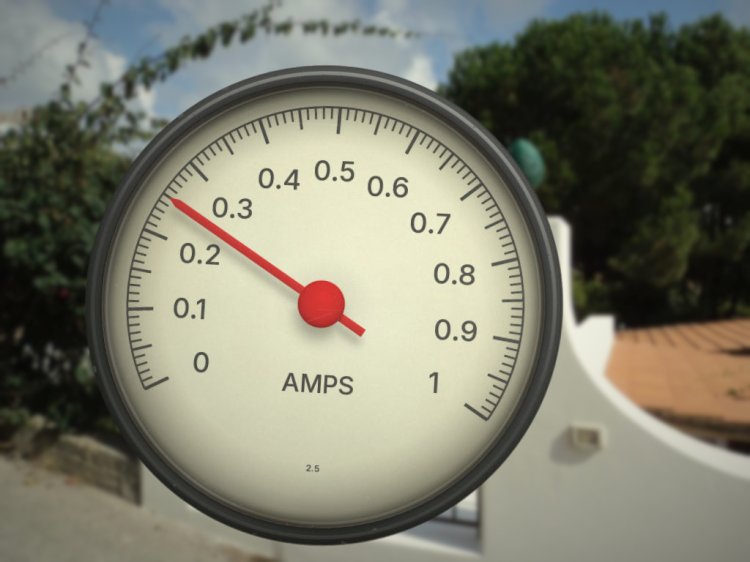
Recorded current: 0.25,A
